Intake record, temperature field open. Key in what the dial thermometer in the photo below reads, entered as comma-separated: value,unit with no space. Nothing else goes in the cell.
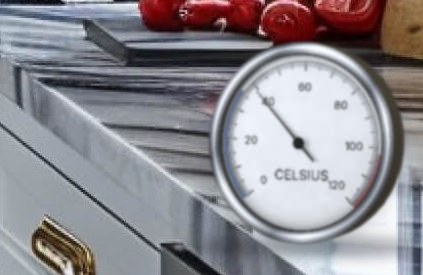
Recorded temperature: 40,°C
